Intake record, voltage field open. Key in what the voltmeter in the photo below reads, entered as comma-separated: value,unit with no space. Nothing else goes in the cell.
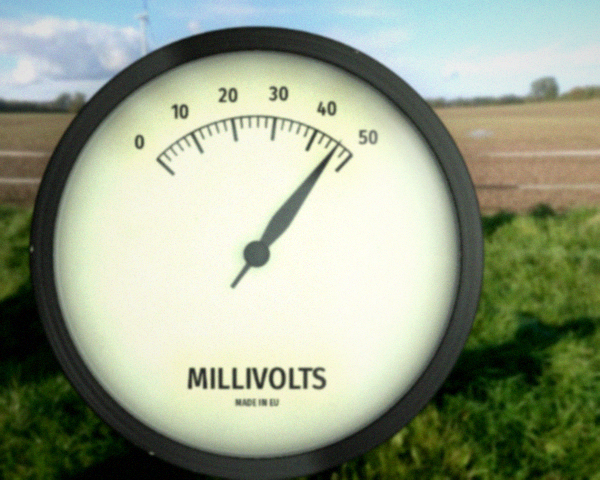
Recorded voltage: 46,mV
